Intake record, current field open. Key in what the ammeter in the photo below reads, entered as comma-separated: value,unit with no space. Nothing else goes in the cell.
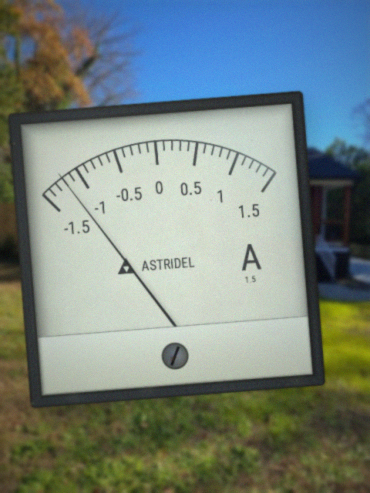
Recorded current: -1.2,A
